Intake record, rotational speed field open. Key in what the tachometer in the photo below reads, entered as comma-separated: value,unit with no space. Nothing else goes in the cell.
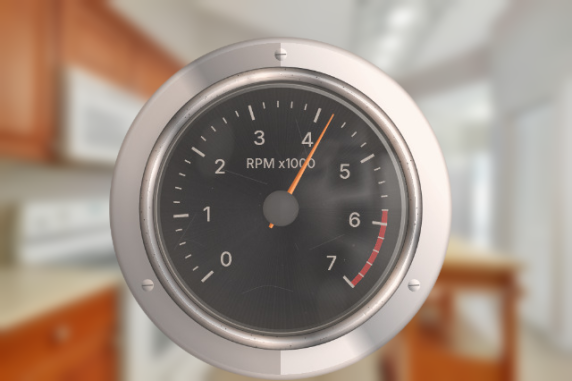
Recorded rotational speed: 4200,rpm
